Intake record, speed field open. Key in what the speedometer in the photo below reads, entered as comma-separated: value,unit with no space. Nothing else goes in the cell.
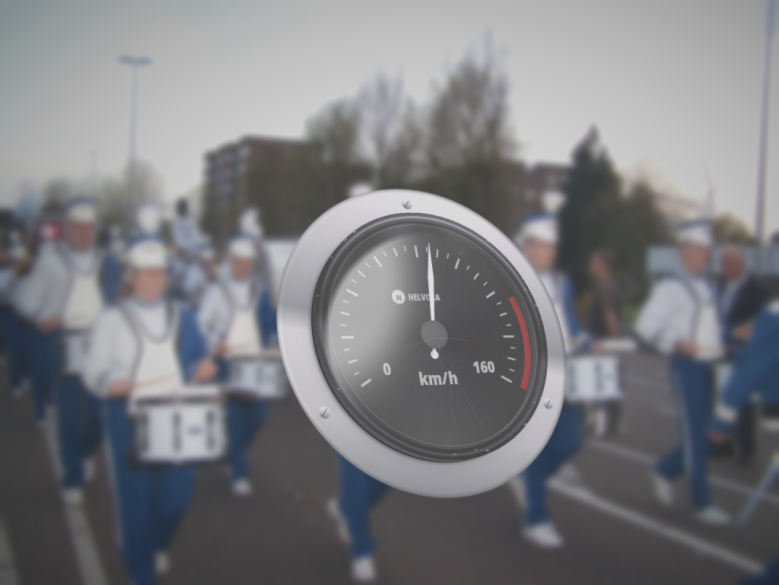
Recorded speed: 85,km/h
